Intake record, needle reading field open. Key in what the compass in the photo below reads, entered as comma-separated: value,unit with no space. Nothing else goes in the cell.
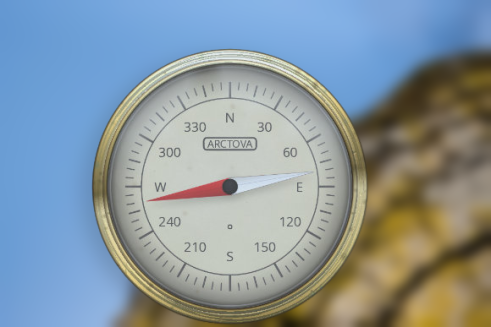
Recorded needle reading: 260,°
